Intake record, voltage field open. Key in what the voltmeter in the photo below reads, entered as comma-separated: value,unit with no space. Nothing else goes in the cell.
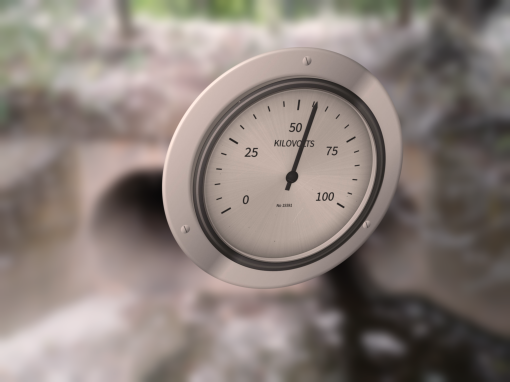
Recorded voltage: 55,kV
